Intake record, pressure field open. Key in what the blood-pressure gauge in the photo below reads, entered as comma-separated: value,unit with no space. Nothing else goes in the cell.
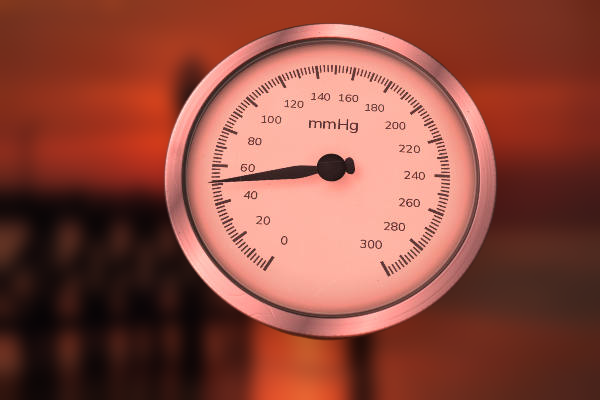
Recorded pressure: 50,mmHg
